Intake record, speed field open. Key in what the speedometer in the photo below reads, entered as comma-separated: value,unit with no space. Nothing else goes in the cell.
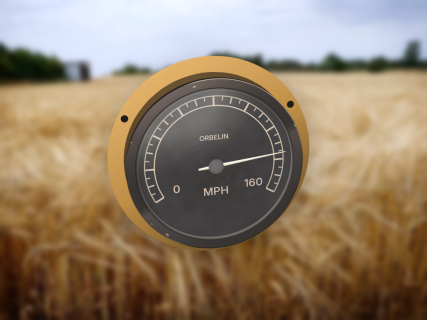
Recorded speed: 135,mph
